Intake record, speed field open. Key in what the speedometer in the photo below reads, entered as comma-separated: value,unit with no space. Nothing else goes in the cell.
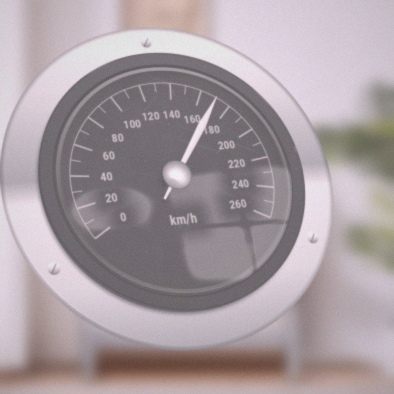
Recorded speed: 170,km/h
